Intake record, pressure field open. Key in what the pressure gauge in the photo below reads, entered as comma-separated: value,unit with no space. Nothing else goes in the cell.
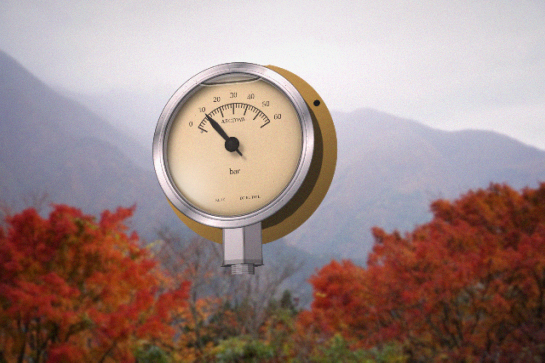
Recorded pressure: 10,bar
